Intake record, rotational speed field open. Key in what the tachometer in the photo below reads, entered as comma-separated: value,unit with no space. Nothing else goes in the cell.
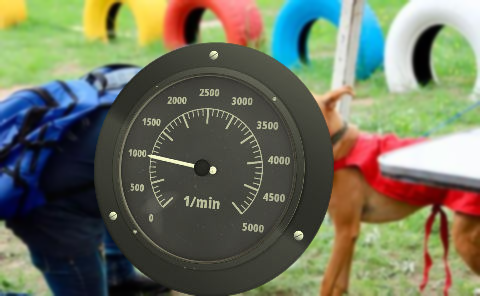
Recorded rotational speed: 1000,rpm
